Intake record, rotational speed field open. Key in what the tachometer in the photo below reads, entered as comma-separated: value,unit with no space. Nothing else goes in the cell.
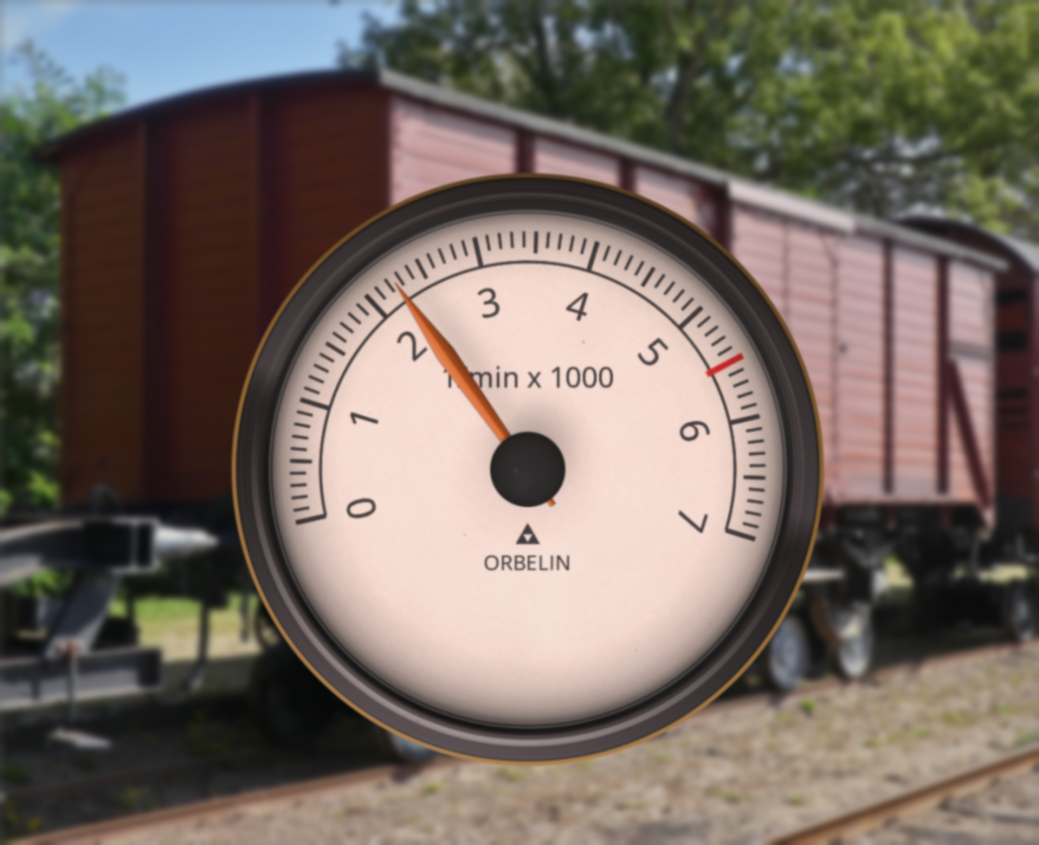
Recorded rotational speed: 2250,rpm
